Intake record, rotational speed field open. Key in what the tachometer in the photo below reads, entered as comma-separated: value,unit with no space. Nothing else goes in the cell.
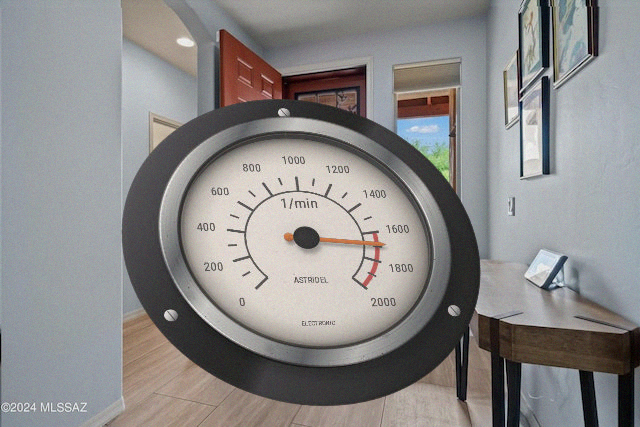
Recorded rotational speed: 1700,rpm
